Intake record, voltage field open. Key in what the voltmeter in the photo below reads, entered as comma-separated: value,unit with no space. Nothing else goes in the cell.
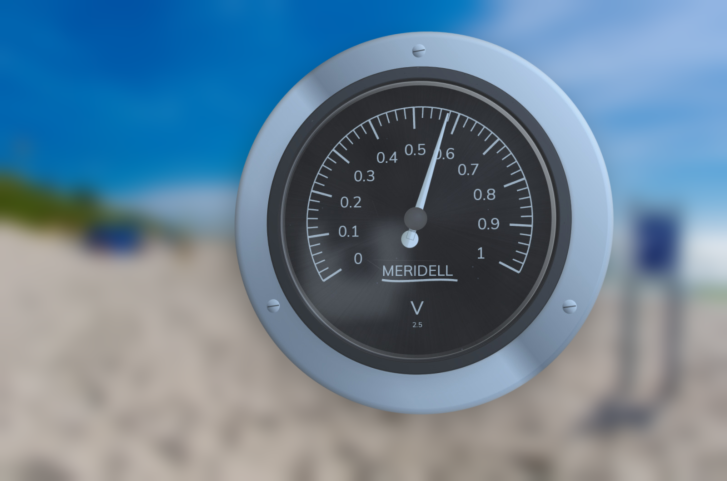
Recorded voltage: 0.58,V
